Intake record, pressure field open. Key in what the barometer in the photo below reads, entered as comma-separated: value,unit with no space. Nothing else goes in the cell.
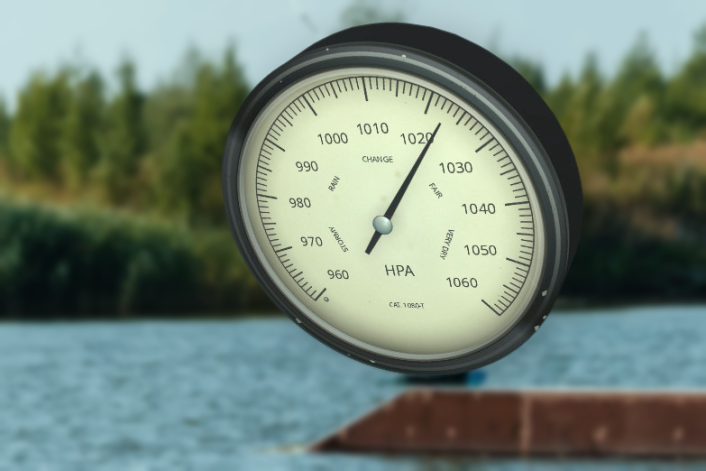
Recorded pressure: 1023,hPa
